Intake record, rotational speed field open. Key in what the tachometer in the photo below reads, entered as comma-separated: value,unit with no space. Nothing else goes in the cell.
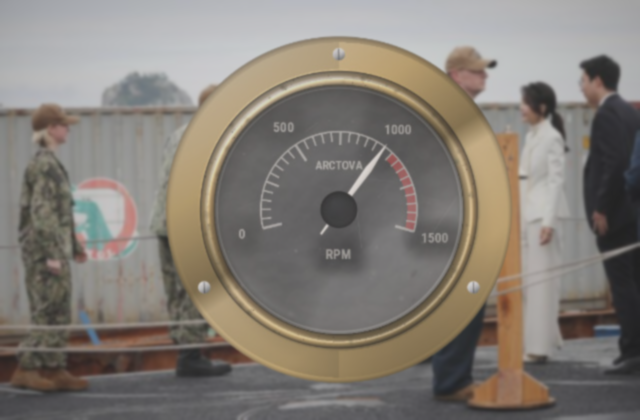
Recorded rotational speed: 1000,rpm
